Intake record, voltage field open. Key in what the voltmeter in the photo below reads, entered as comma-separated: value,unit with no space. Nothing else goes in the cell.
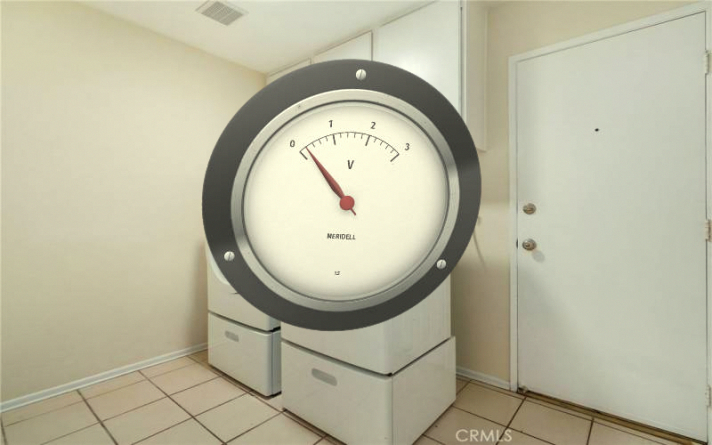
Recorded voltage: 0.2,V
